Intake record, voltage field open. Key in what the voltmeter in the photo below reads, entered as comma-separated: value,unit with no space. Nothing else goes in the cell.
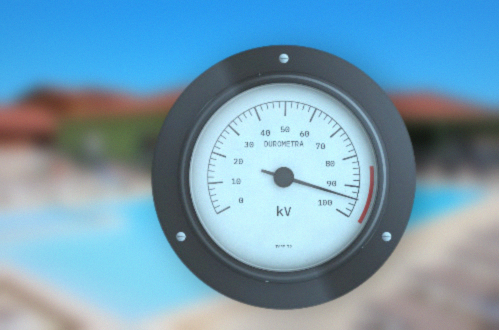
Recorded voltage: 94,kV
